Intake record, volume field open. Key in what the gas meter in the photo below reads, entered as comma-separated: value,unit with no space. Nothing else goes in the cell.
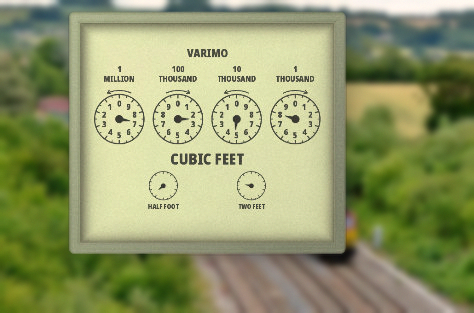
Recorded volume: 724800,ft³
